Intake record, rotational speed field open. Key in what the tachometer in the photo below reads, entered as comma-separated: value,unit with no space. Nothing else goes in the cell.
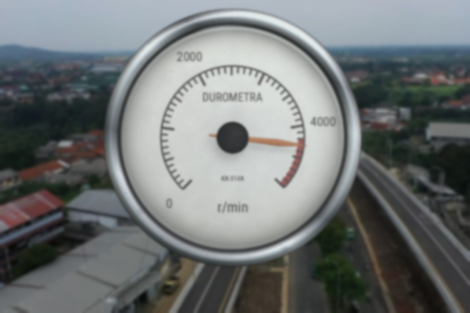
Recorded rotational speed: 4300,rpm
